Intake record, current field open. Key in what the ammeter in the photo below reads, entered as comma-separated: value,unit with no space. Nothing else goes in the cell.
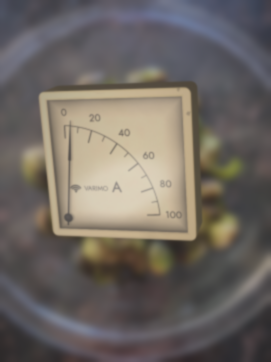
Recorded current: 5,A
